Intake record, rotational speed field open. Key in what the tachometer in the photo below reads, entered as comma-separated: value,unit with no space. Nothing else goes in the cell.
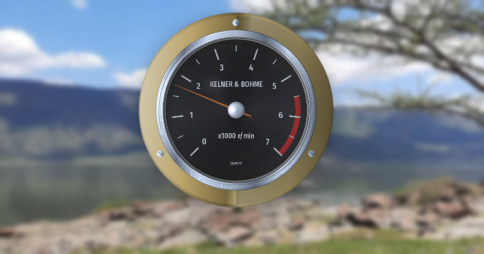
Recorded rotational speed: 1750,rpm
